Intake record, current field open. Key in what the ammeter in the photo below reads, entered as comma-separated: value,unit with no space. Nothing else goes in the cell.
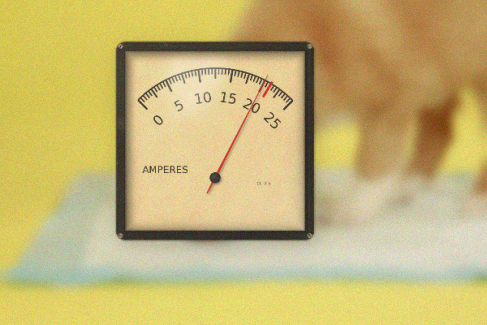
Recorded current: 20,A
